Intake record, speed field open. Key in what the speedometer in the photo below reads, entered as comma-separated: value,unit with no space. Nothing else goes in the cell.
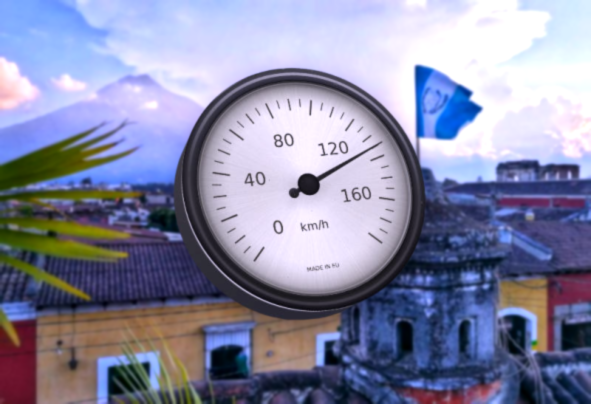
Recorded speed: 135,km/h
